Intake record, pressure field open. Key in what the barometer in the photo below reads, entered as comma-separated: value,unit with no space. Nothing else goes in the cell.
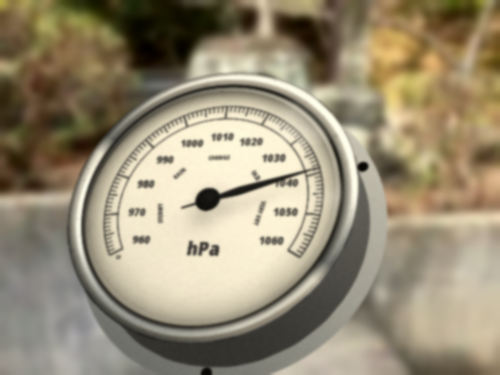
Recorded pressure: 1040,hPa
